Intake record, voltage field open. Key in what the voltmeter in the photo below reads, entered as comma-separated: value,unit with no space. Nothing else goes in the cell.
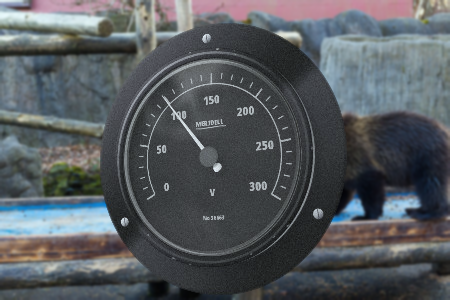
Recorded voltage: 100,V
